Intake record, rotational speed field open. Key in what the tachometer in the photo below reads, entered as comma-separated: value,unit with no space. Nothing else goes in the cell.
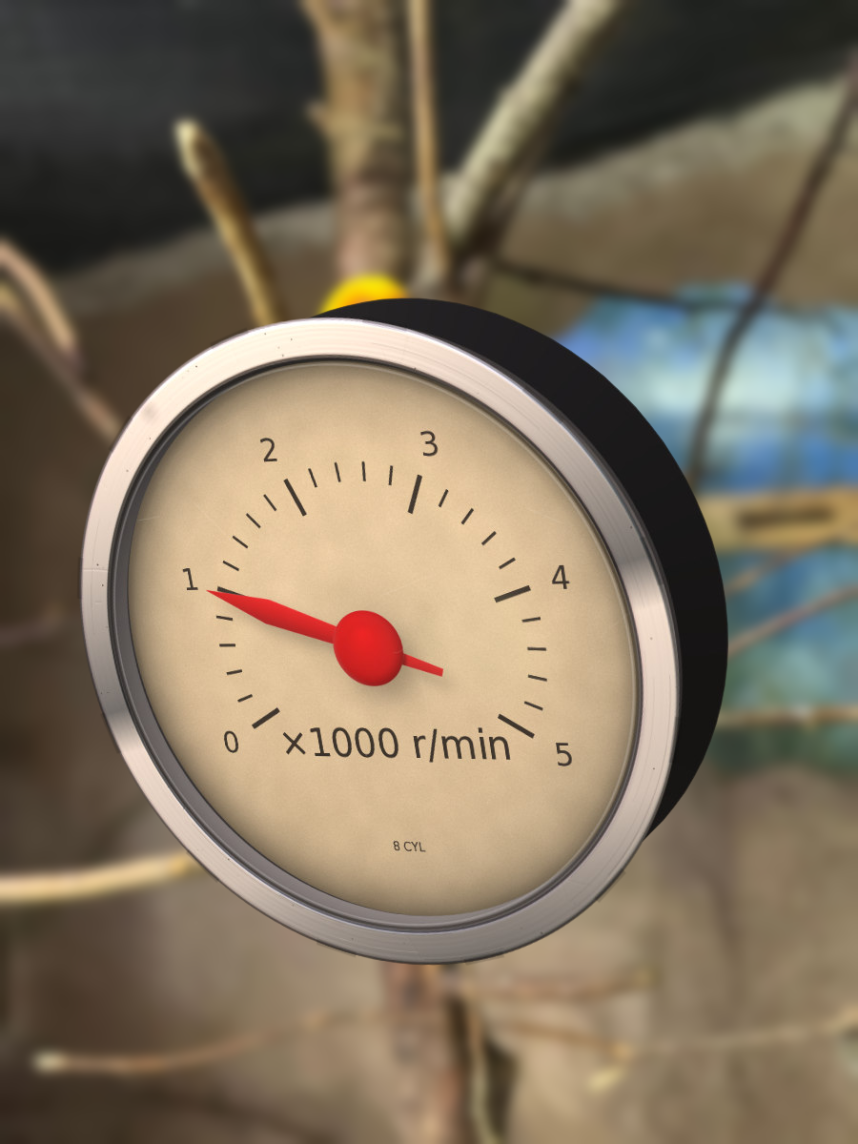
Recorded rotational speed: 1000,rpm
